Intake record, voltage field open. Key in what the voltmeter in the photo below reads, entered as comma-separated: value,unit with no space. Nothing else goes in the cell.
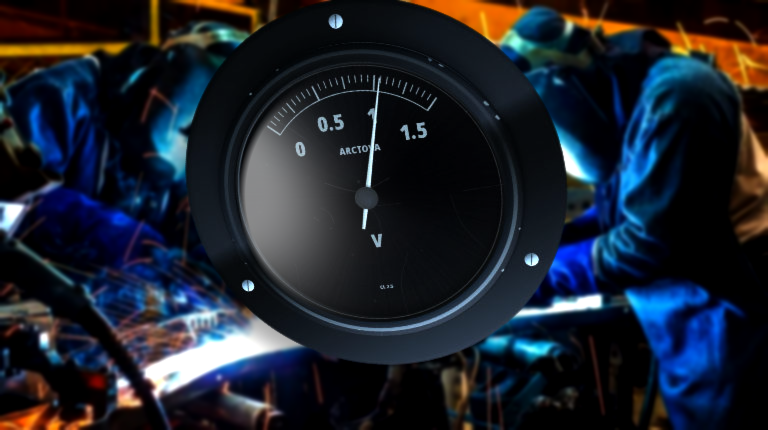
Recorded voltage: 1.05,V
